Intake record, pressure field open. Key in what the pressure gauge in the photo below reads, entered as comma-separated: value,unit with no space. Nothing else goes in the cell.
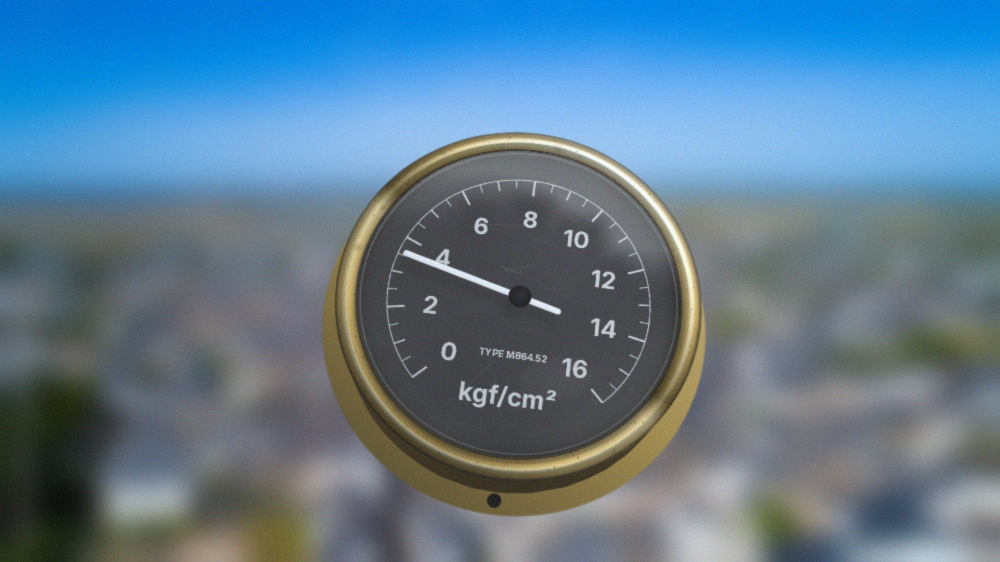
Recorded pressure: 3.5,kg/cm²
